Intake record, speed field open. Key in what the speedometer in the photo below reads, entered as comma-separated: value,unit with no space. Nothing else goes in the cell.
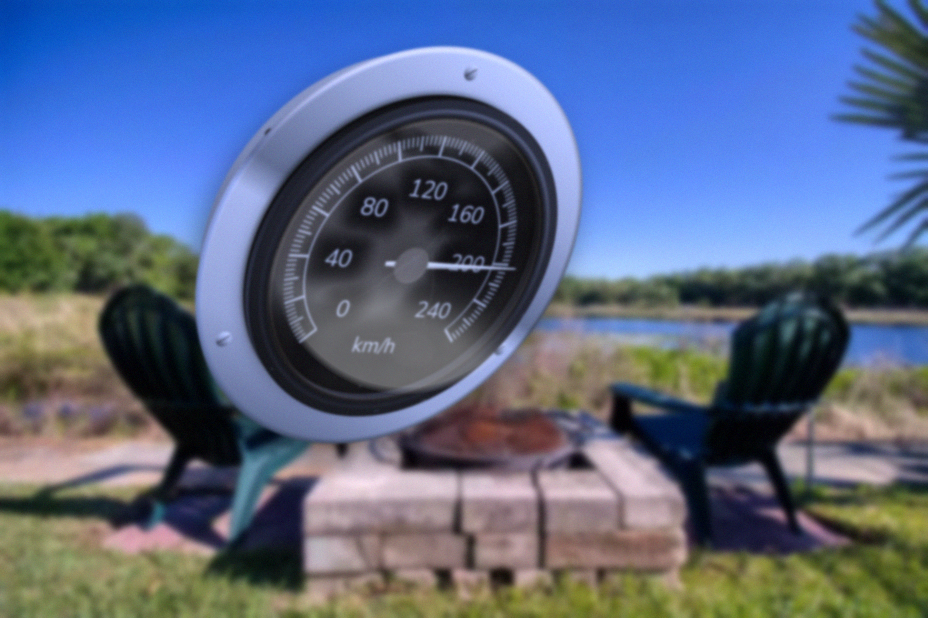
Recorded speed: 200,km/h
